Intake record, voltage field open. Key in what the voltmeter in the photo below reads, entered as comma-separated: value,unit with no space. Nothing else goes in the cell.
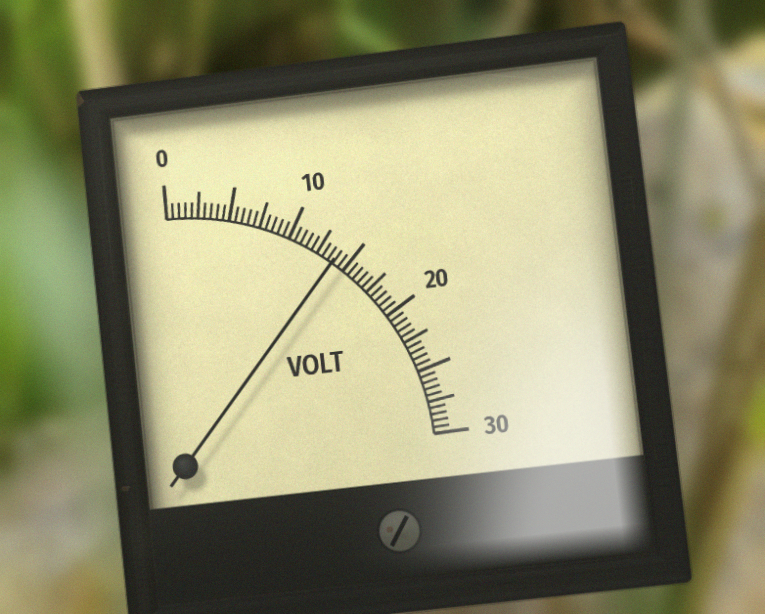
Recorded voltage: 14,V
